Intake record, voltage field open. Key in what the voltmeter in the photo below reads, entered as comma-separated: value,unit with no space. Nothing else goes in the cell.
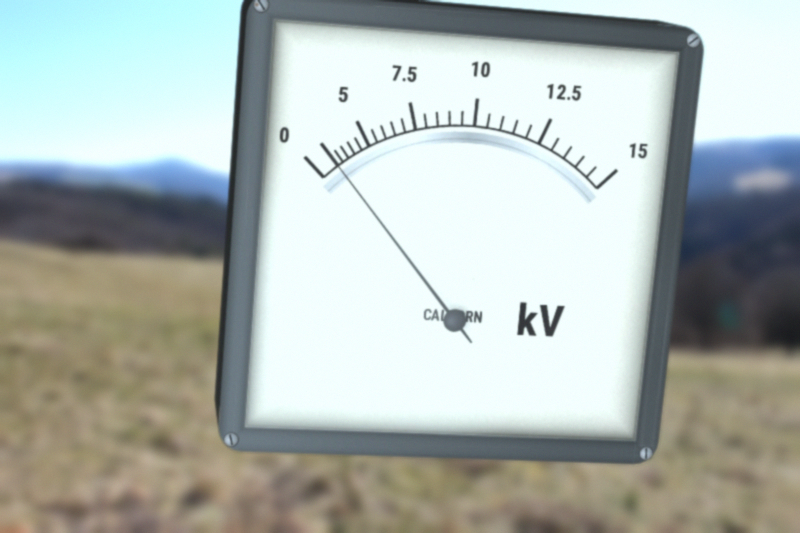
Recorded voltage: 2.5,kV
